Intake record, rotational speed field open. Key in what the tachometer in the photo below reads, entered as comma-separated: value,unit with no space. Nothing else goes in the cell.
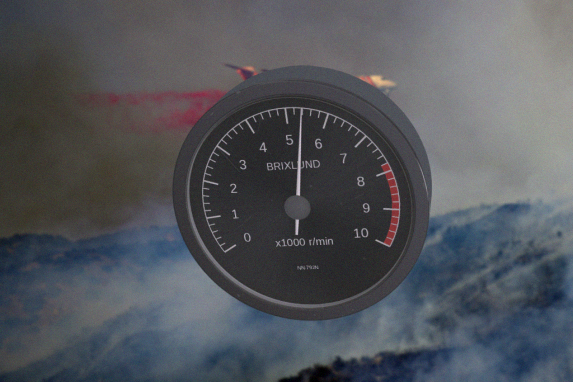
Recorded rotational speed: 5400,rpm
